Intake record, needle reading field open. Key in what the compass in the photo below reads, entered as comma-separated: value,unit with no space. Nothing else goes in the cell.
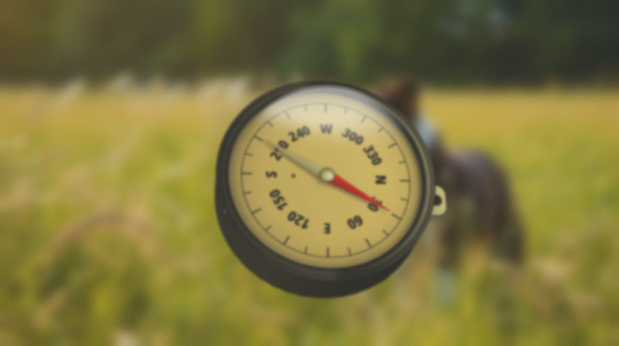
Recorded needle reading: 30,°
